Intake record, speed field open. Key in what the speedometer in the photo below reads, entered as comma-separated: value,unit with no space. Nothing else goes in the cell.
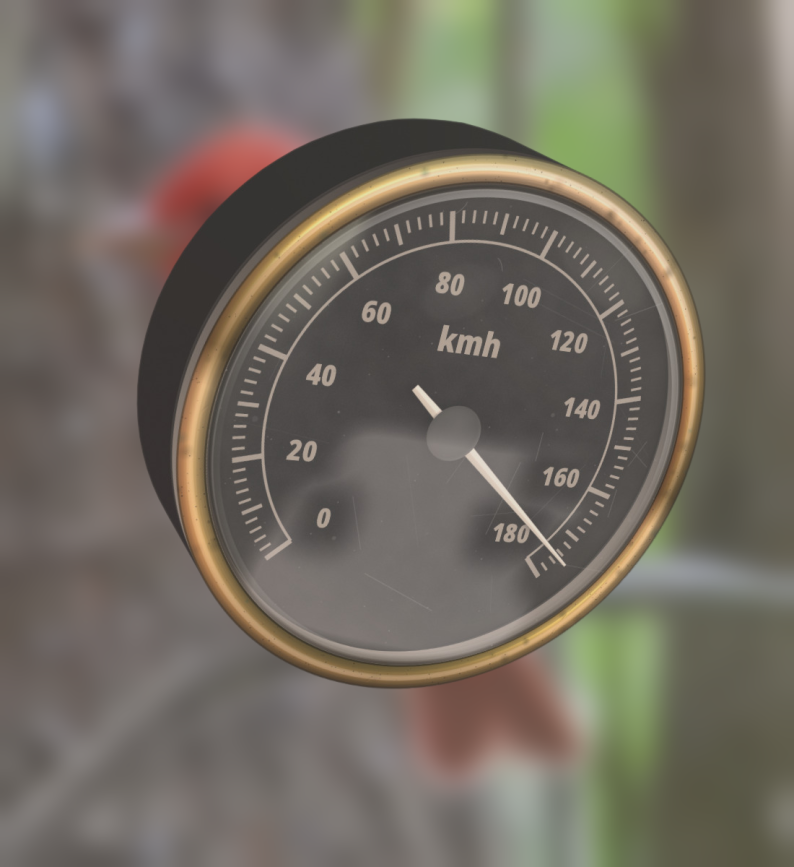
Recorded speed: 175,km/h
